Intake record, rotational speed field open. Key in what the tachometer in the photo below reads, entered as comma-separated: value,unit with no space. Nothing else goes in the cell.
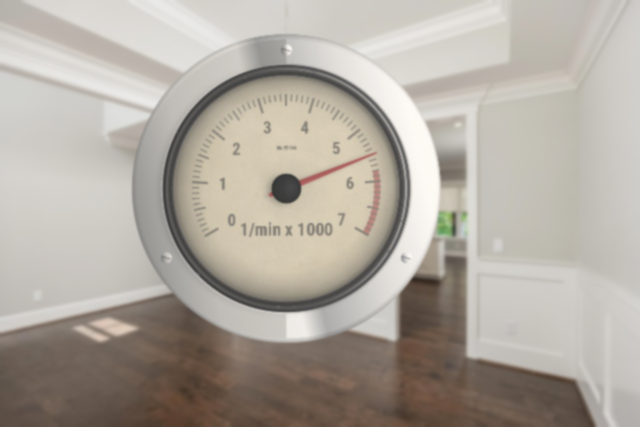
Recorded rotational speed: 5500,rpm
